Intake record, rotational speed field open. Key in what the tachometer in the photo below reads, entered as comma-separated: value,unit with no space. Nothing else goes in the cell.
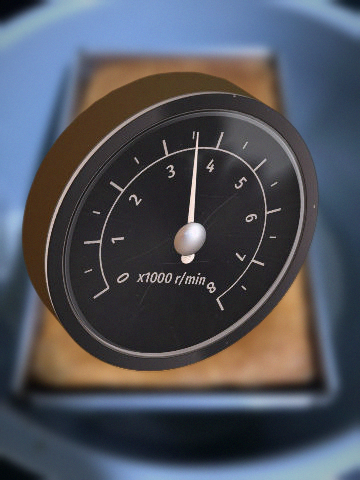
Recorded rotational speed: 3500,rpm
